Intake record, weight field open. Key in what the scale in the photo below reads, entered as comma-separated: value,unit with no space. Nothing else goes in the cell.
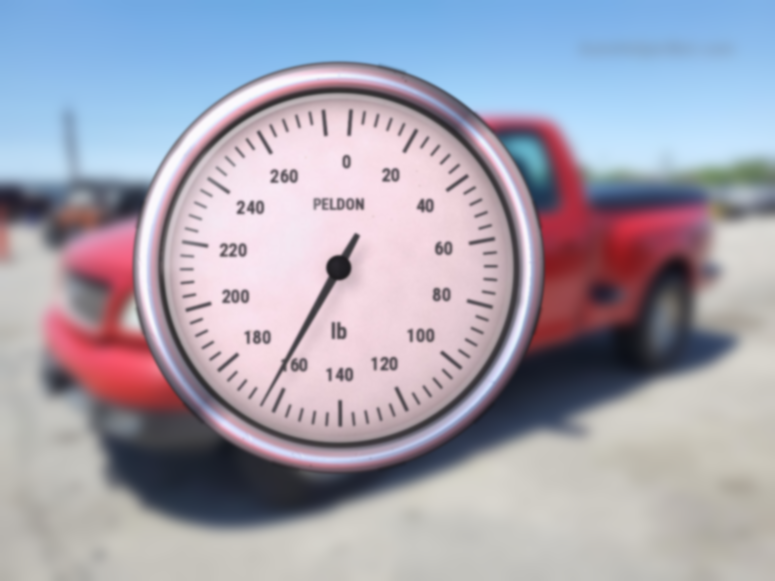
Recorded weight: 164,lb
